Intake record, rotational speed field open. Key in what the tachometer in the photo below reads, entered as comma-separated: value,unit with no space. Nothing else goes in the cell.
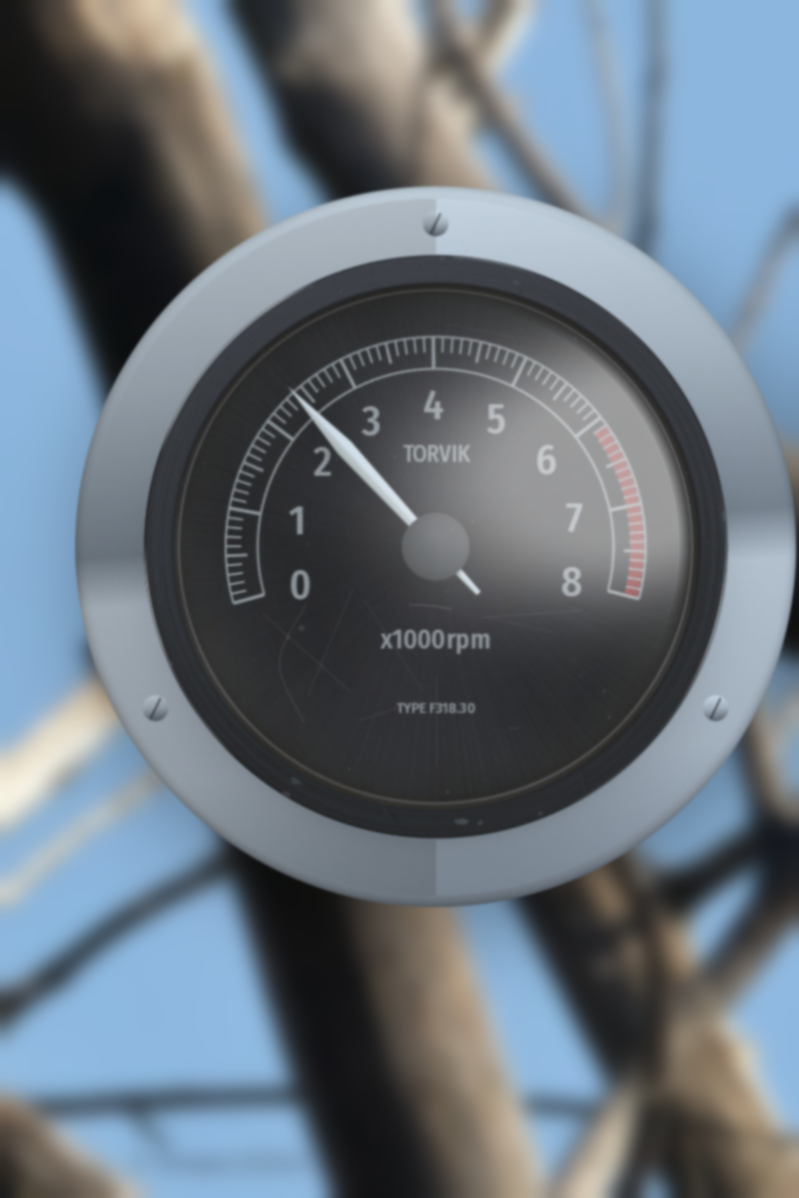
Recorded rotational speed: 2400,rpm
